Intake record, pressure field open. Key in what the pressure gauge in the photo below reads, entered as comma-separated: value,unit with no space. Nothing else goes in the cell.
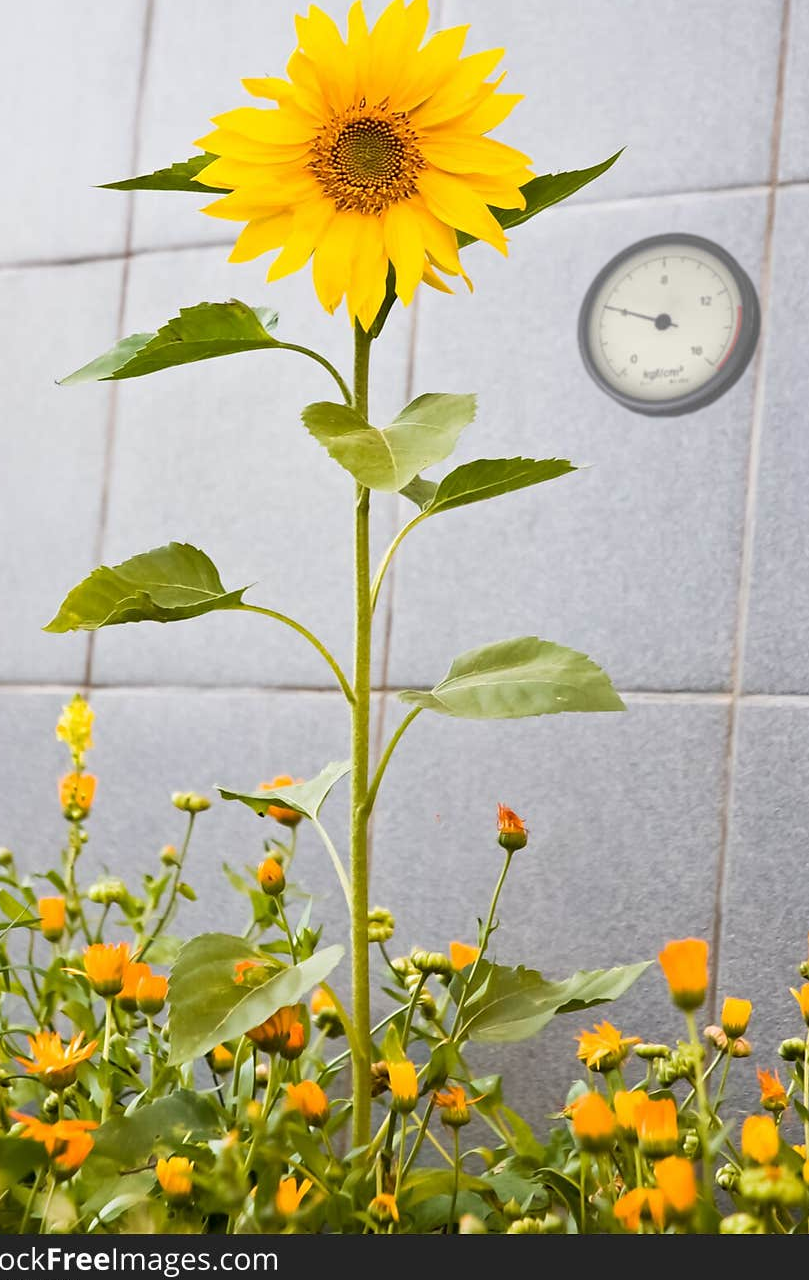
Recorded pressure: 4,kg/cm²
